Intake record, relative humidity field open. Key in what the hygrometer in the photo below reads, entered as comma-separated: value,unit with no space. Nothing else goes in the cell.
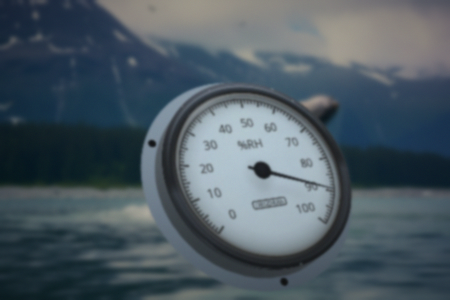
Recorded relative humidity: 90,%
